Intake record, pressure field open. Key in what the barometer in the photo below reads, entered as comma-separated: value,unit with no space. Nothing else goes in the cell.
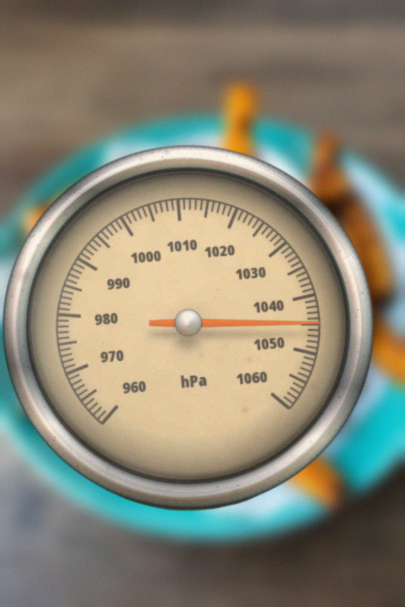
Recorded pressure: 1045,hPa
